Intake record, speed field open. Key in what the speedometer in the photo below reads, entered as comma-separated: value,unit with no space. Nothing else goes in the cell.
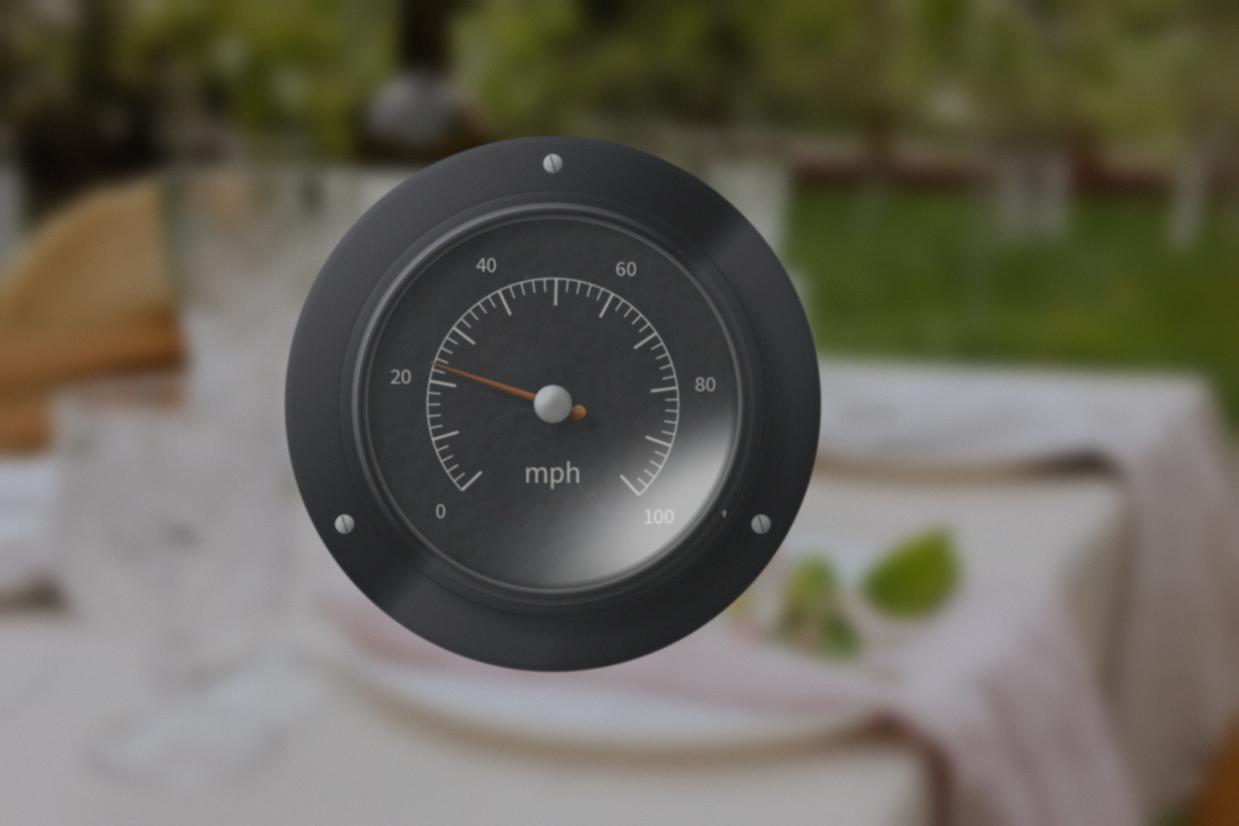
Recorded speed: 23,mph
